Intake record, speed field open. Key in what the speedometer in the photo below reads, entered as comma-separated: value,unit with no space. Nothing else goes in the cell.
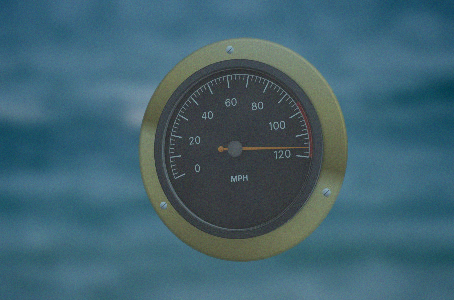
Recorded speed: 116,mph
